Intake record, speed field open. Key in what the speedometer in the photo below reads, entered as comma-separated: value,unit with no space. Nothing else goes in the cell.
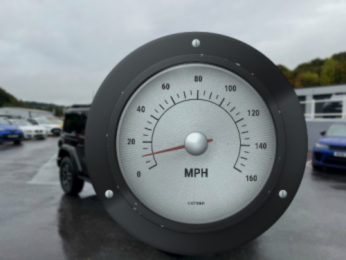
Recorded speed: 10,mph
